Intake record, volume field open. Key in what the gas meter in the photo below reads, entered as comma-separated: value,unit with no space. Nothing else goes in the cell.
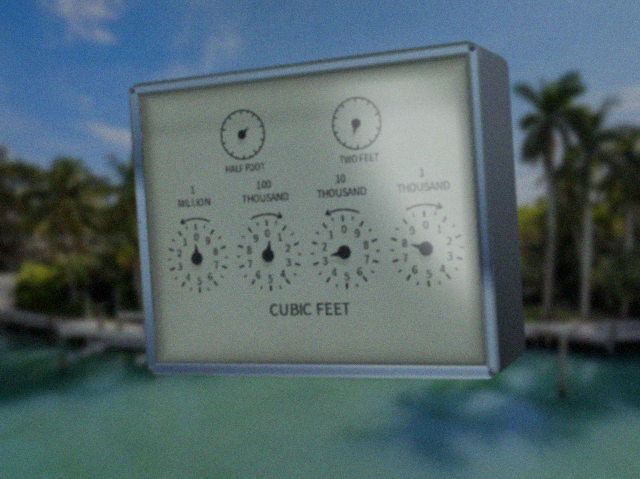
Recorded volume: 2800,ft³
